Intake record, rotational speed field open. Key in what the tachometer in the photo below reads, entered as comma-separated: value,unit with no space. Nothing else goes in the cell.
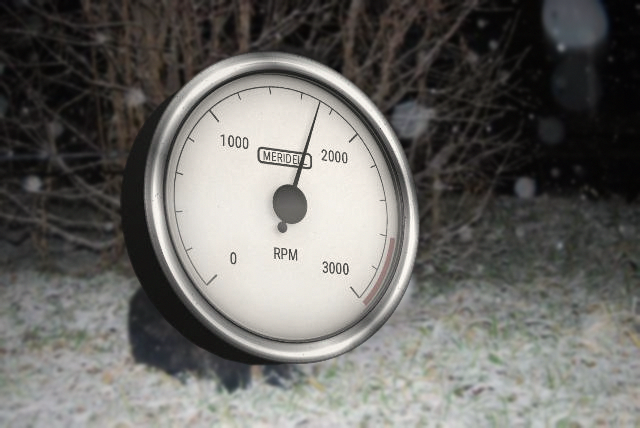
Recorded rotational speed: 1700,rpm
